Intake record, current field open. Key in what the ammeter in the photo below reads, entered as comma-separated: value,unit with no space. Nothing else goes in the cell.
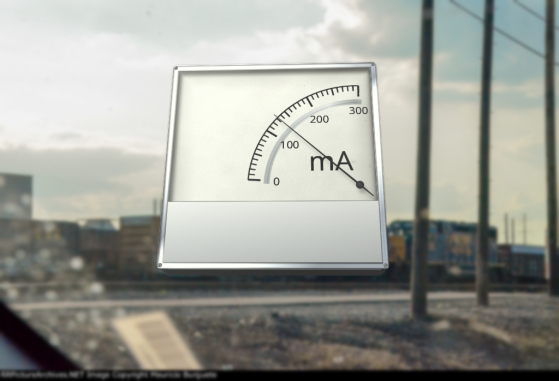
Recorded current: 130,mA
